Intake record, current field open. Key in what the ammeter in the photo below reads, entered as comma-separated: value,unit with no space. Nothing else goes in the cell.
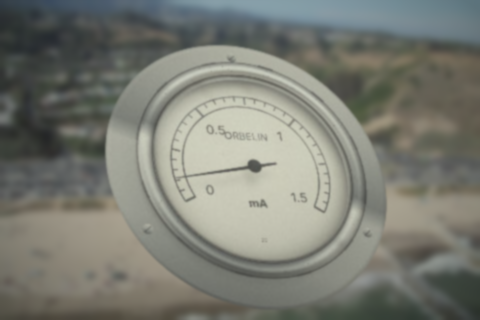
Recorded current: 0.1,mA
